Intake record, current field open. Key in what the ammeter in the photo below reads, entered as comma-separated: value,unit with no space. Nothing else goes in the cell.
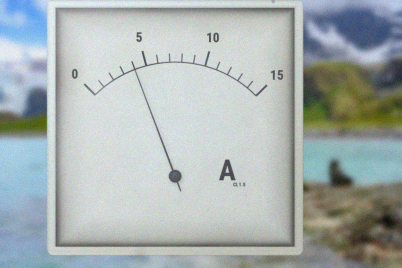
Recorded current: 4,A
